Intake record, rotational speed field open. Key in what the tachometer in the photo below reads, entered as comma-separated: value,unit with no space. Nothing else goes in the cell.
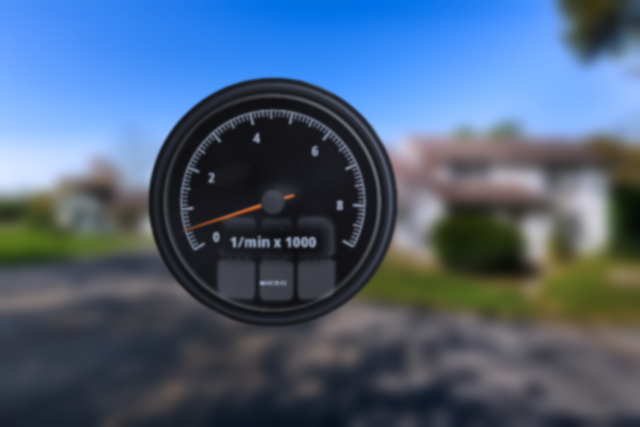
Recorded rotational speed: 500,rpm
